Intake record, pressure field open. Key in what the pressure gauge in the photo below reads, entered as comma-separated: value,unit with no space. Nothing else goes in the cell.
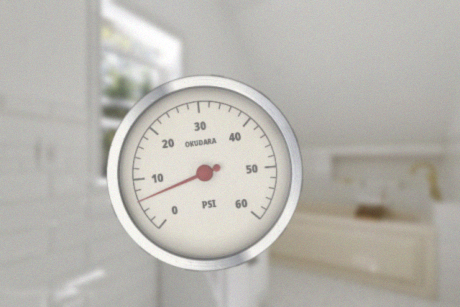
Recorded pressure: 6,psi
